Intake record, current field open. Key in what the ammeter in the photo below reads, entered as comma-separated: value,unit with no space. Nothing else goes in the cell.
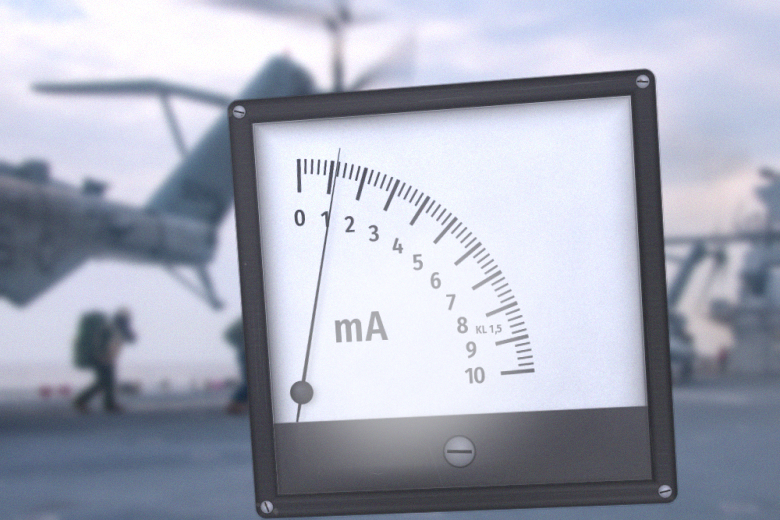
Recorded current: 1.2,mA
